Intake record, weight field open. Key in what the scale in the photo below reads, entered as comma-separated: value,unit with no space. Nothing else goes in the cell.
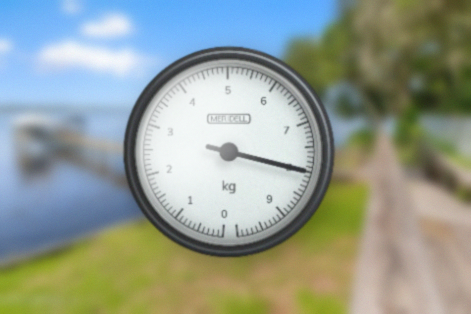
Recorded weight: 8,kg
